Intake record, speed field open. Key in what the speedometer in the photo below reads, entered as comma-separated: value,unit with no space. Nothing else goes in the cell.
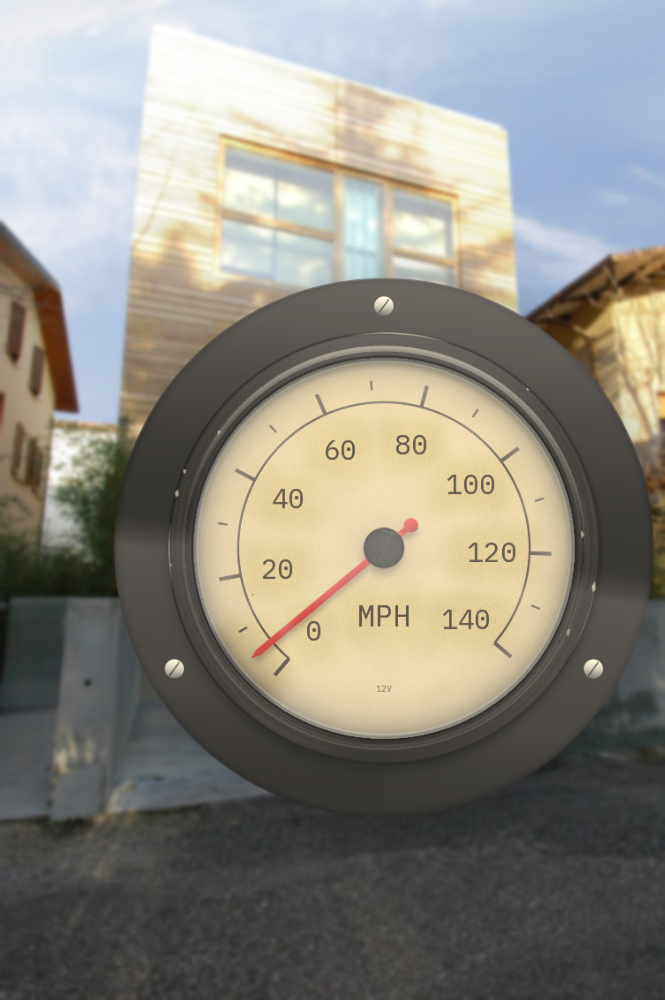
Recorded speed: 5,mph
